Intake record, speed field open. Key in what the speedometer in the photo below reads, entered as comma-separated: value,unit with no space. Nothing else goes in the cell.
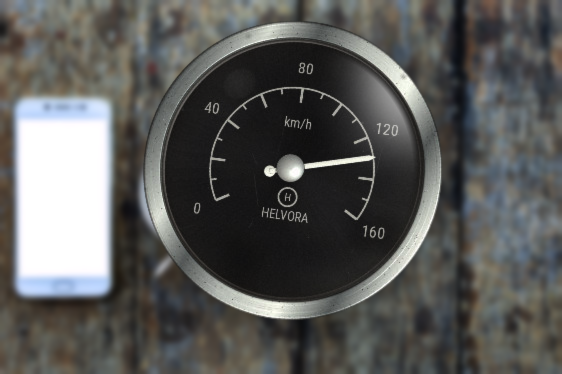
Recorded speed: 130,km/h
